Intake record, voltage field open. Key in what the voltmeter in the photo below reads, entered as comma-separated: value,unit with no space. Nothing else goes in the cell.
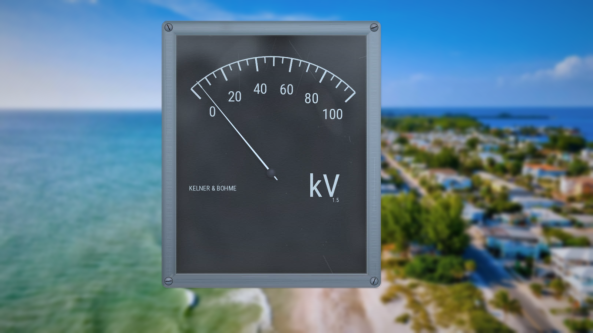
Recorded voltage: 5,kV
